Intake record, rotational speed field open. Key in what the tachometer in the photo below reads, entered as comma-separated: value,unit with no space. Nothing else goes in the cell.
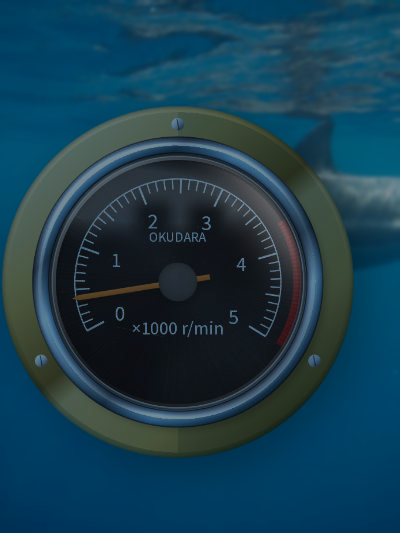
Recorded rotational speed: 400,rpm
